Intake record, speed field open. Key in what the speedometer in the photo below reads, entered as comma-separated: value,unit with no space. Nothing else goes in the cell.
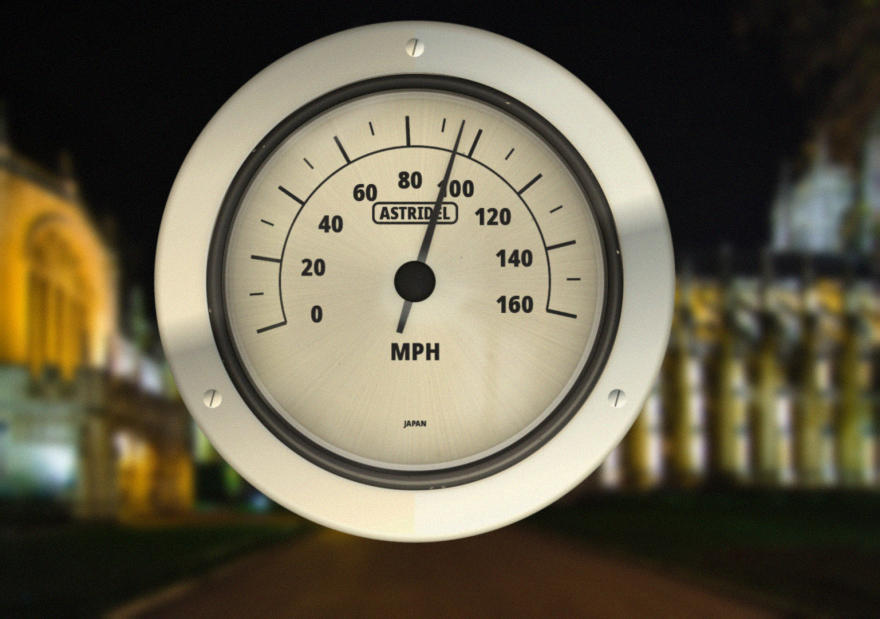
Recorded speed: 95,mph
